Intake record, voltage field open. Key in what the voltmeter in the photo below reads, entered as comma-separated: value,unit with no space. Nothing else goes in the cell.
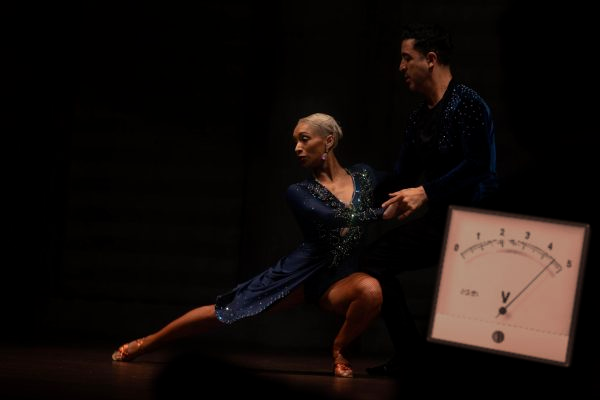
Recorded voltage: 4.5,V
